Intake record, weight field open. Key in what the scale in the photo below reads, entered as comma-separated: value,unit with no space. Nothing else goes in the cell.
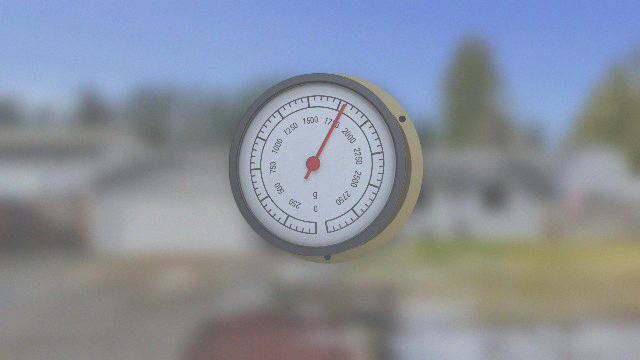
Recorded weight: 1800,g
